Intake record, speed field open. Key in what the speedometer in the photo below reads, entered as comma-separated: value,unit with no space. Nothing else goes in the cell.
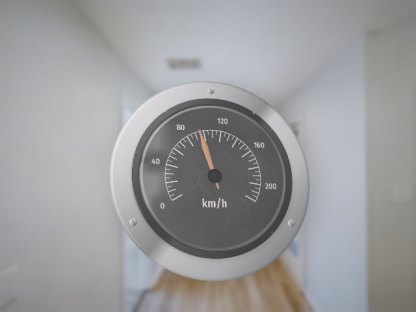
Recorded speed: 95,km/h
